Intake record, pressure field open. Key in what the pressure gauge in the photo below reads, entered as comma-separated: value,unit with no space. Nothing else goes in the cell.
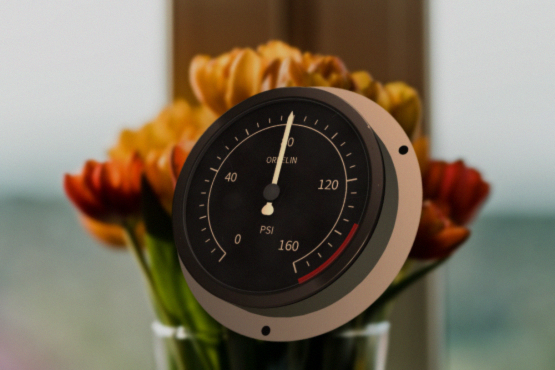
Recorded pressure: 80,psi
